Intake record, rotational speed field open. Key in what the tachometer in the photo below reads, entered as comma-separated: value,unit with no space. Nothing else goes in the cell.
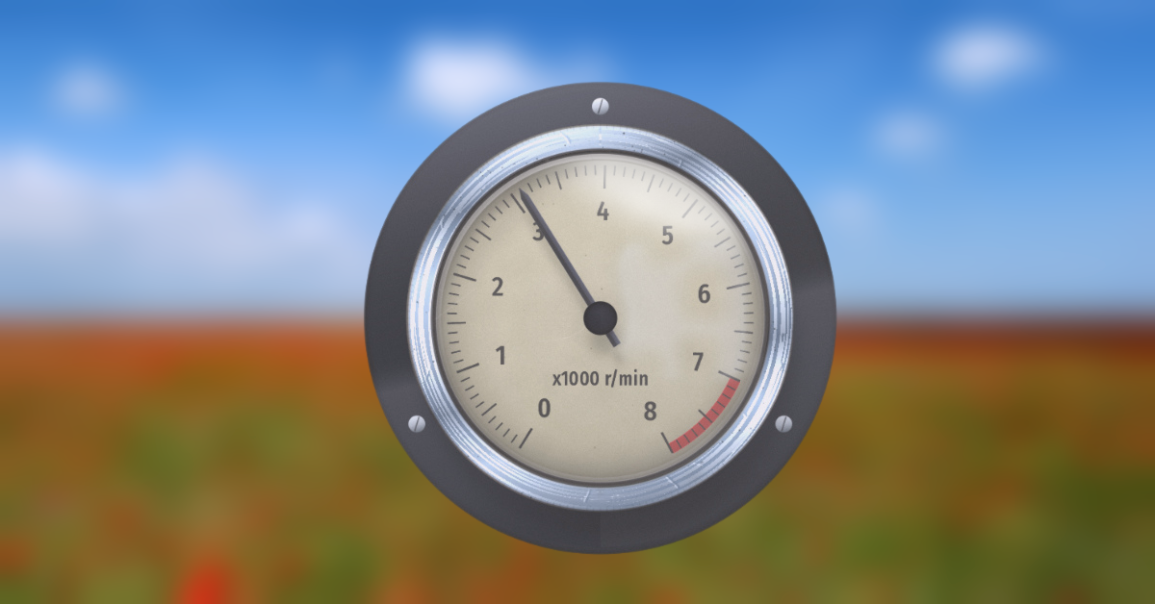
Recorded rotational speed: 3100,rpm
